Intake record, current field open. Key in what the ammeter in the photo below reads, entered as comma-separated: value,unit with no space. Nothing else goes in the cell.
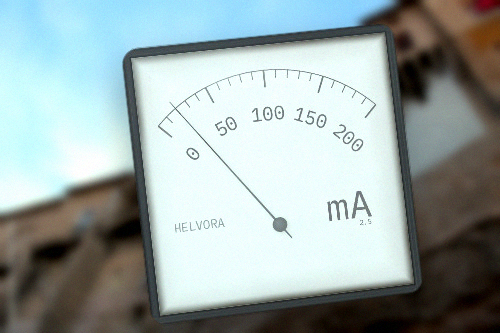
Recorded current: 20,mA
